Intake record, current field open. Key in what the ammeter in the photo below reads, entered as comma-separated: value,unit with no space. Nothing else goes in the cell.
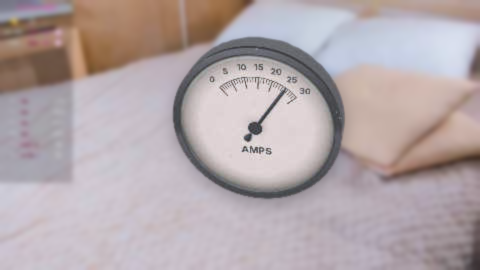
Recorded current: 25,A
